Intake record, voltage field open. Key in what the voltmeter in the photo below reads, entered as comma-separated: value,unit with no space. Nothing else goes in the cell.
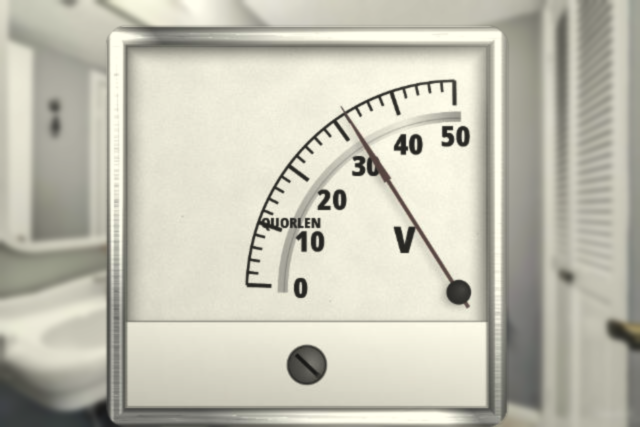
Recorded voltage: 32,V
